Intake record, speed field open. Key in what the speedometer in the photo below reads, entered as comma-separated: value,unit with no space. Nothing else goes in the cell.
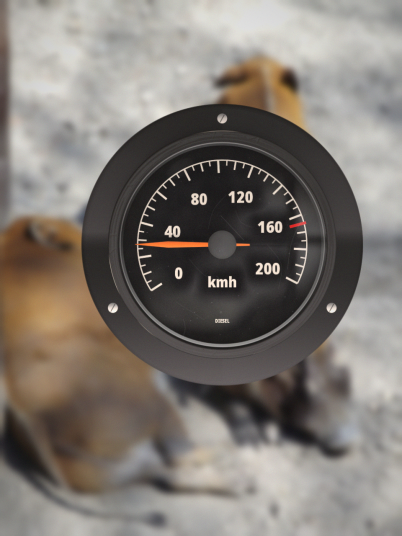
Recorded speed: 27.5,km/h
